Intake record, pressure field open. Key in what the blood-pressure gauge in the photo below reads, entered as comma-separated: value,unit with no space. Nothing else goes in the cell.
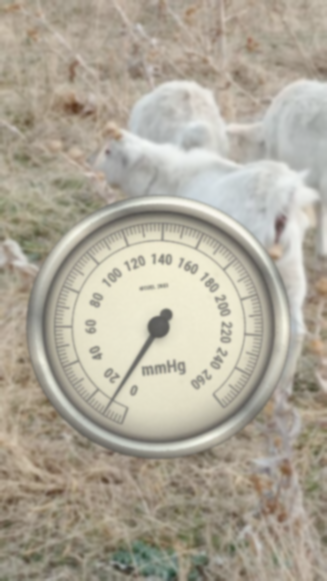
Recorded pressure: 10,mmHg
